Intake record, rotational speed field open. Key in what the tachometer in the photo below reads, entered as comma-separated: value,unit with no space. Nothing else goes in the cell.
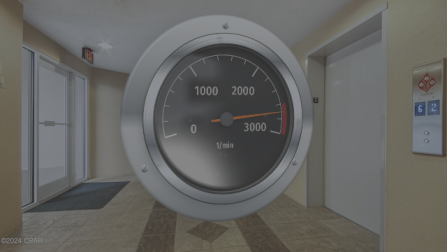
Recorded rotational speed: 2700,rpm
